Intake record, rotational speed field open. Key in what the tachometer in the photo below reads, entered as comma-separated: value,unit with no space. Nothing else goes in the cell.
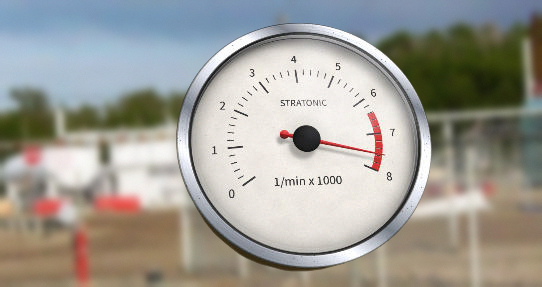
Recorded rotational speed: 7600,rpm
